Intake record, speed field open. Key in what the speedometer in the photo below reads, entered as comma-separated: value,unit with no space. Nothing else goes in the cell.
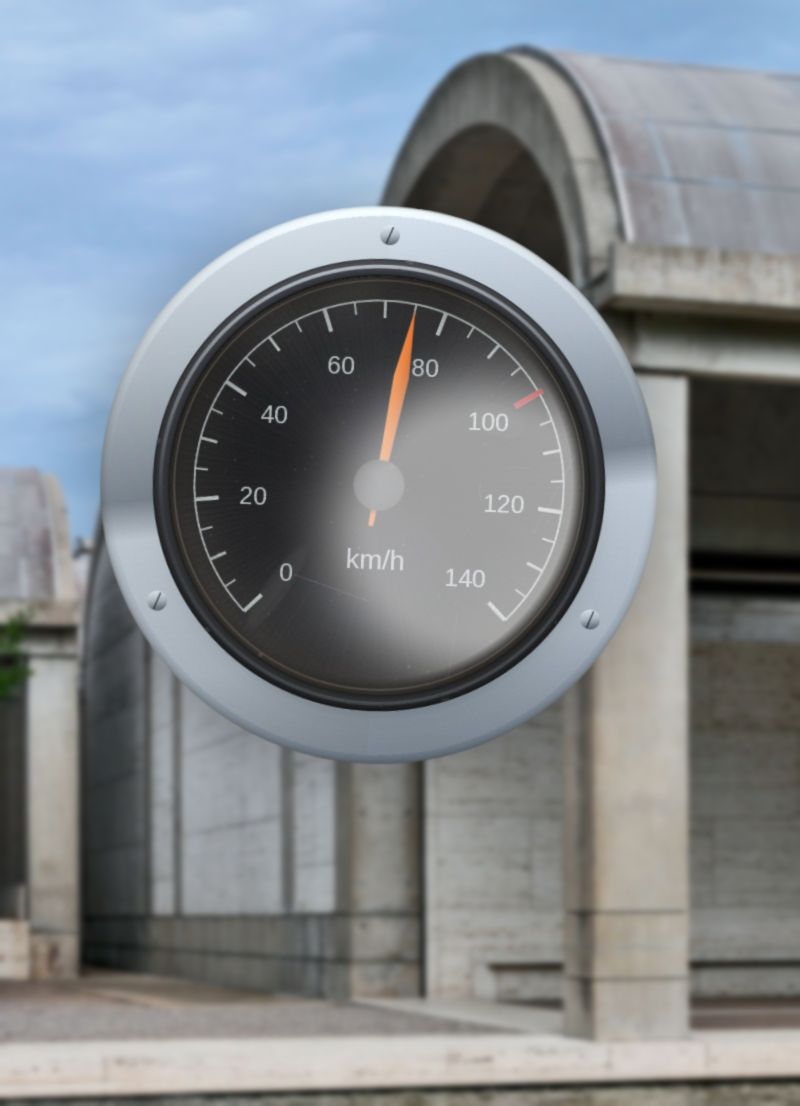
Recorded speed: 75,km/h
